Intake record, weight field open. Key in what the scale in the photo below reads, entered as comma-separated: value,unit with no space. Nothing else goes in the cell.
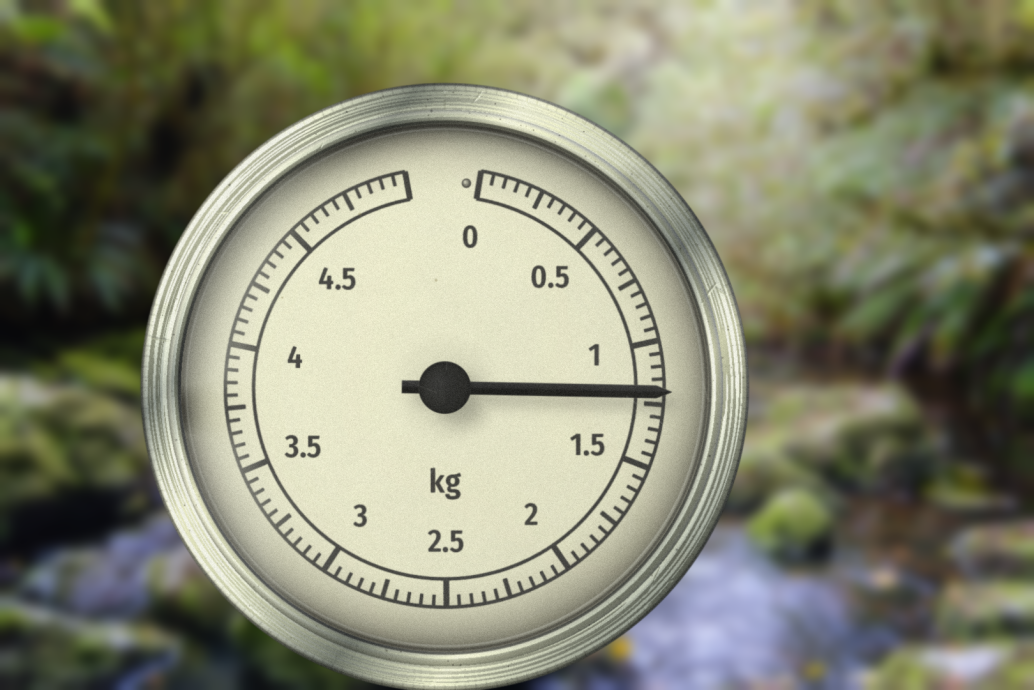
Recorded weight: 1.2,kg
